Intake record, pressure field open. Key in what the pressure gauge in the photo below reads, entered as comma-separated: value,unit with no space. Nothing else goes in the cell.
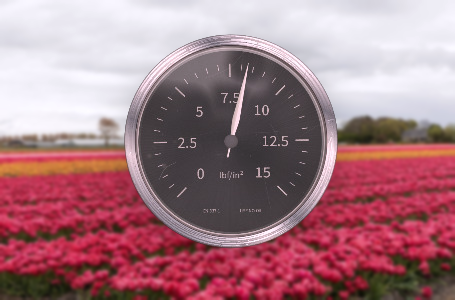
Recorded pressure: 8.25,psi
